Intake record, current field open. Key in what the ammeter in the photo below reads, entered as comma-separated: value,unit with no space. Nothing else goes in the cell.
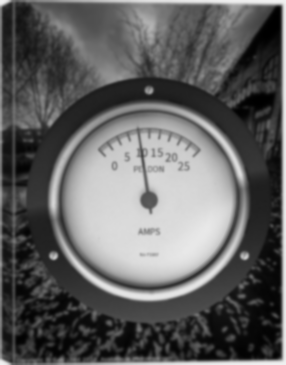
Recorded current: 10,A
